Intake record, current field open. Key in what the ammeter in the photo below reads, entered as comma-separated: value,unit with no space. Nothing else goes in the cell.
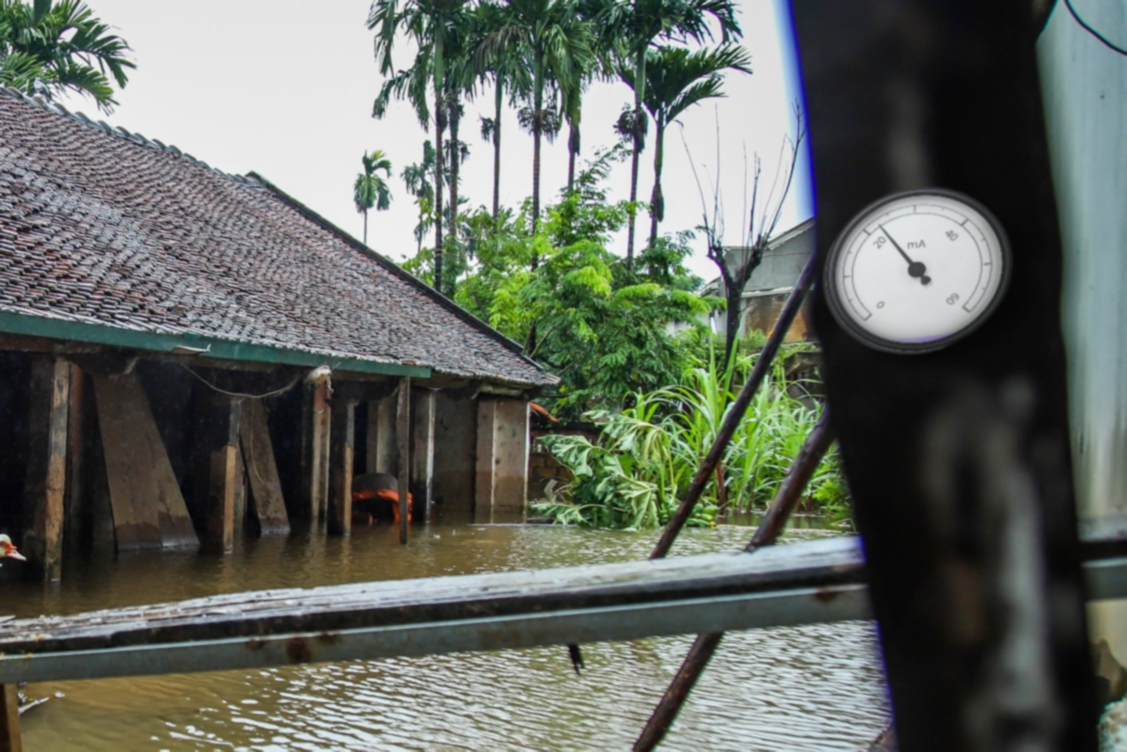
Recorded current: 22.5,mA
